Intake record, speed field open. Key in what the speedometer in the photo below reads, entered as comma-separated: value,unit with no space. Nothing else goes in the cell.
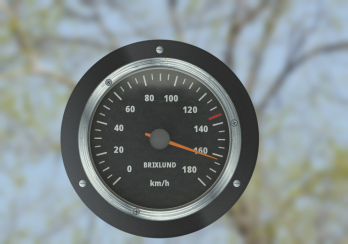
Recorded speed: 162.5,km/h
